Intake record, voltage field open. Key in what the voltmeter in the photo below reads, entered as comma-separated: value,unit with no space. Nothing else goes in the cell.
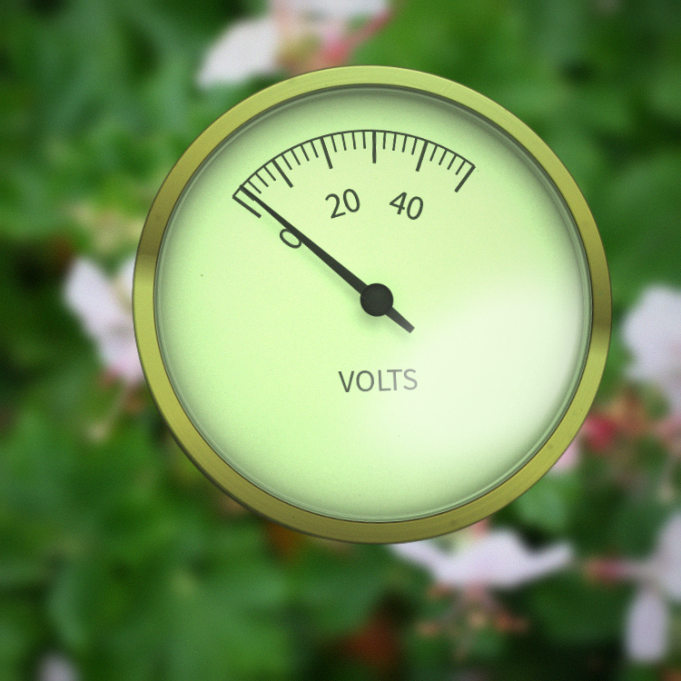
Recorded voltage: 2,V
